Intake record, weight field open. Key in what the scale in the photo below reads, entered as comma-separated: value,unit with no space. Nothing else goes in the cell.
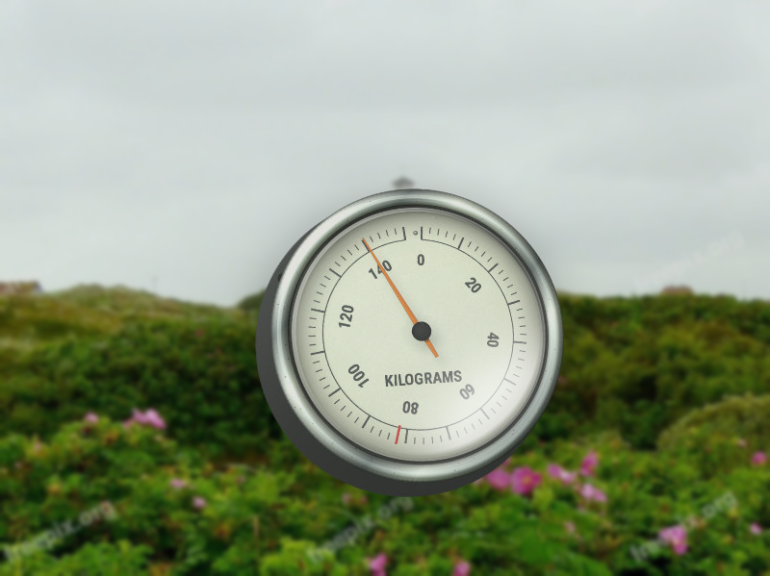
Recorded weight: 140,kg
